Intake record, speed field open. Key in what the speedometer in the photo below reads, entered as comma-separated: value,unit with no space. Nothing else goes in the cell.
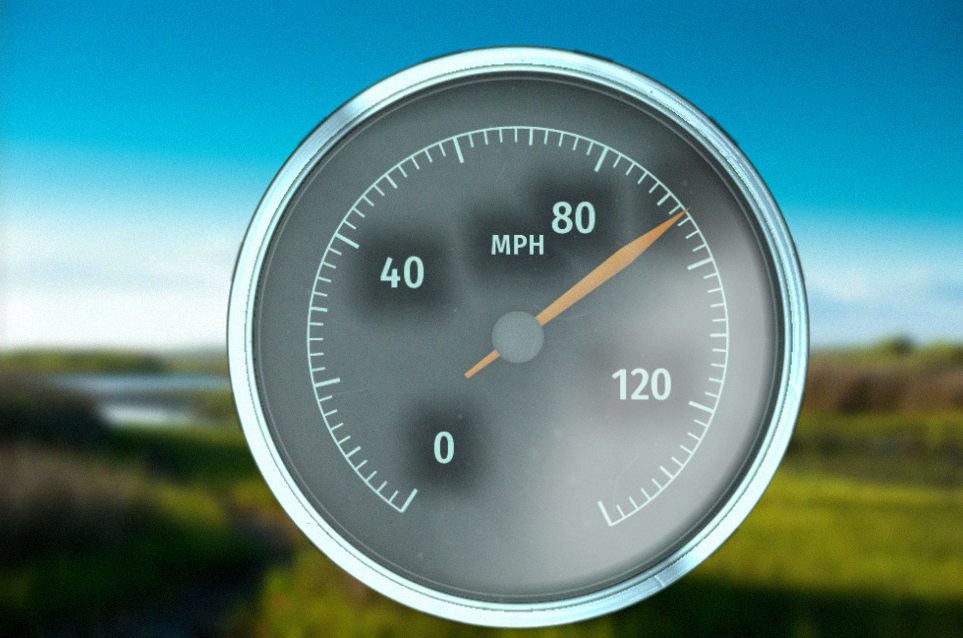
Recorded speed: 93,mph
